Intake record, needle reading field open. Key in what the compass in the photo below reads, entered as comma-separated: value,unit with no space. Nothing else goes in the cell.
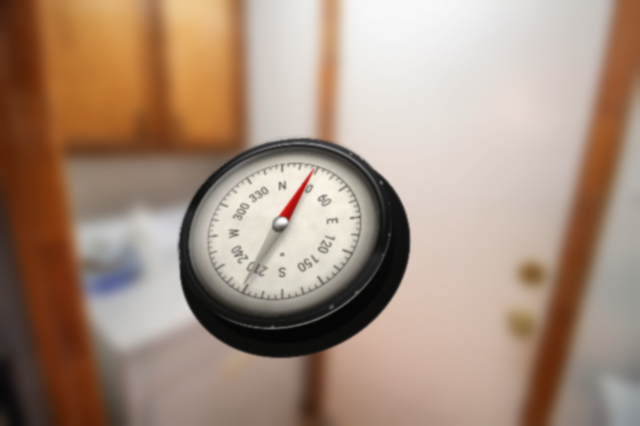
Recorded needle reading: 30,°
